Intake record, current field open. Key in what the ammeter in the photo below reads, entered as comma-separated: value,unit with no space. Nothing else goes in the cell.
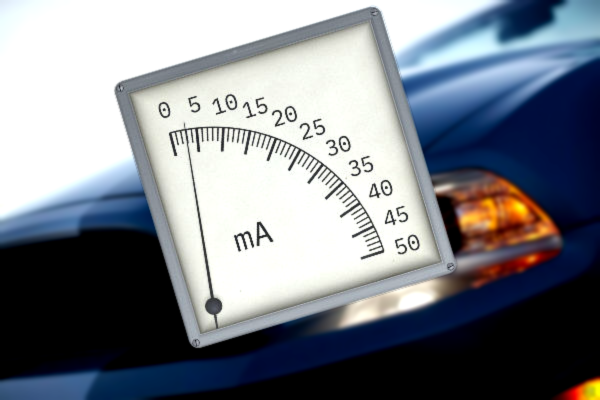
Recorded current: 3,mA
